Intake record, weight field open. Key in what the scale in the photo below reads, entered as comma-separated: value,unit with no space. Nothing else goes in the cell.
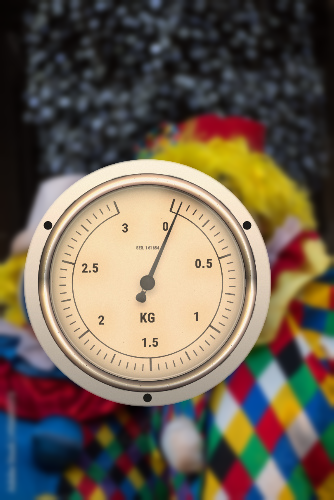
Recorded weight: 0.05,kg
